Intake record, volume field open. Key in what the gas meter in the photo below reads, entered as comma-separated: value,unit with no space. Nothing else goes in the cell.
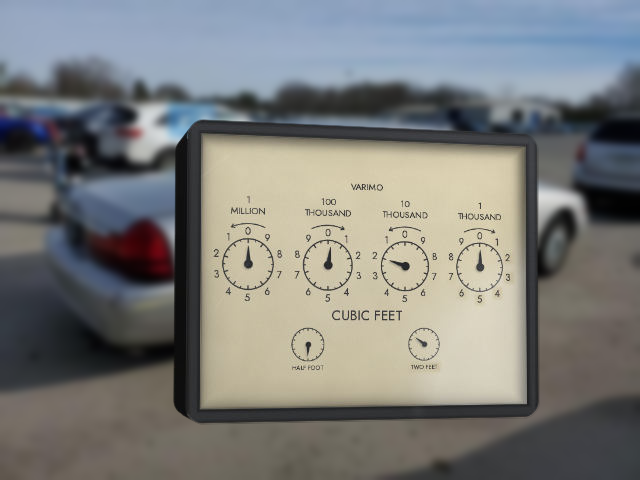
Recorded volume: 2000,ft³
